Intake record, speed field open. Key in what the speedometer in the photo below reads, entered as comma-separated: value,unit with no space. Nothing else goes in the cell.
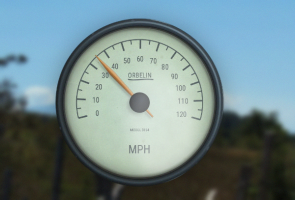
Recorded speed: 35,mph
